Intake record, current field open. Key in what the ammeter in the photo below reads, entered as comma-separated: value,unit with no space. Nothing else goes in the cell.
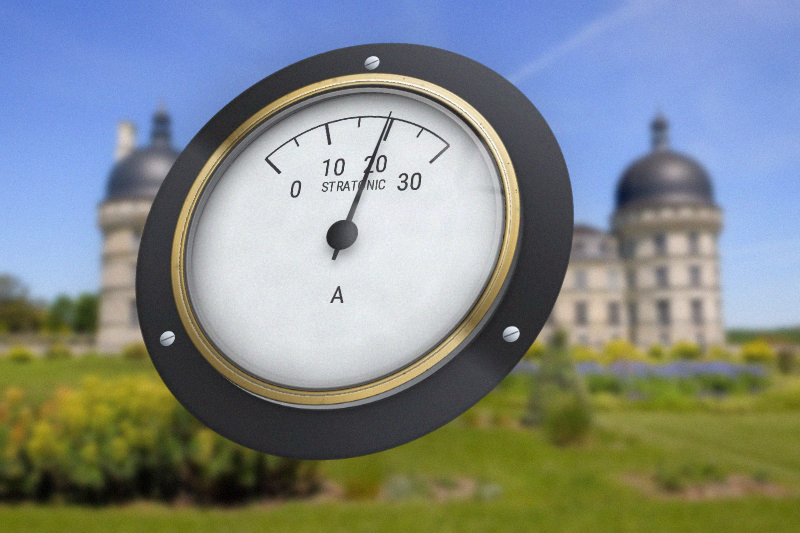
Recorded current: 20,A
